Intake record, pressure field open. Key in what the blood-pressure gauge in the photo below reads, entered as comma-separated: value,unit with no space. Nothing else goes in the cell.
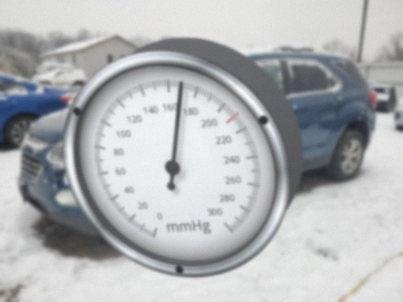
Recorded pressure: 170,mmHg
